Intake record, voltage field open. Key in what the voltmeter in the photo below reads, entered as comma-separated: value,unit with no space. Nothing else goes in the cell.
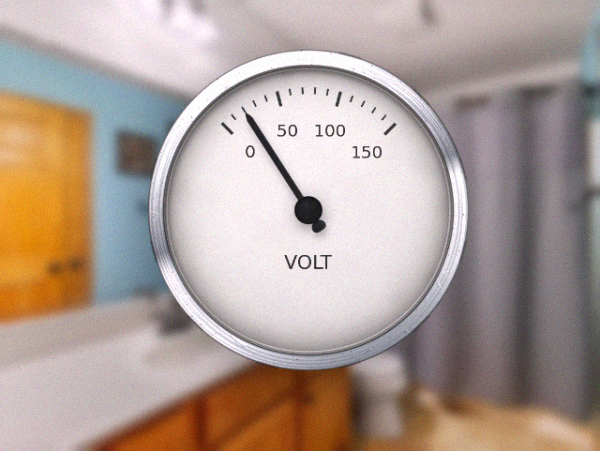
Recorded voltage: 20,V
